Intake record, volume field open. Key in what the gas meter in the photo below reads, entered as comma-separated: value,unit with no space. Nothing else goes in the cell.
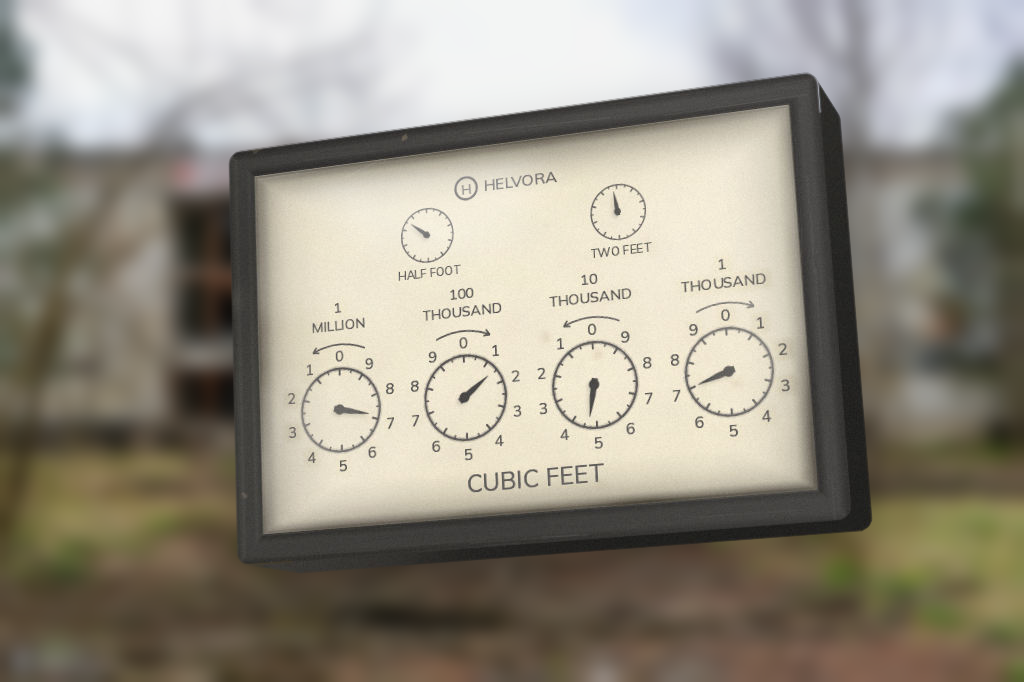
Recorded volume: 714700,ft³
